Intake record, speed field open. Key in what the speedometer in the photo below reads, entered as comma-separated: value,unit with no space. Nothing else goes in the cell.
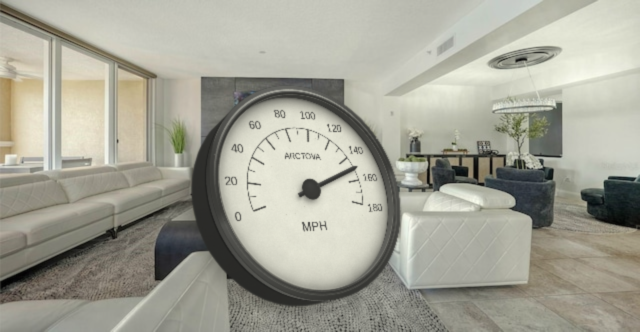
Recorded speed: 150,mph
